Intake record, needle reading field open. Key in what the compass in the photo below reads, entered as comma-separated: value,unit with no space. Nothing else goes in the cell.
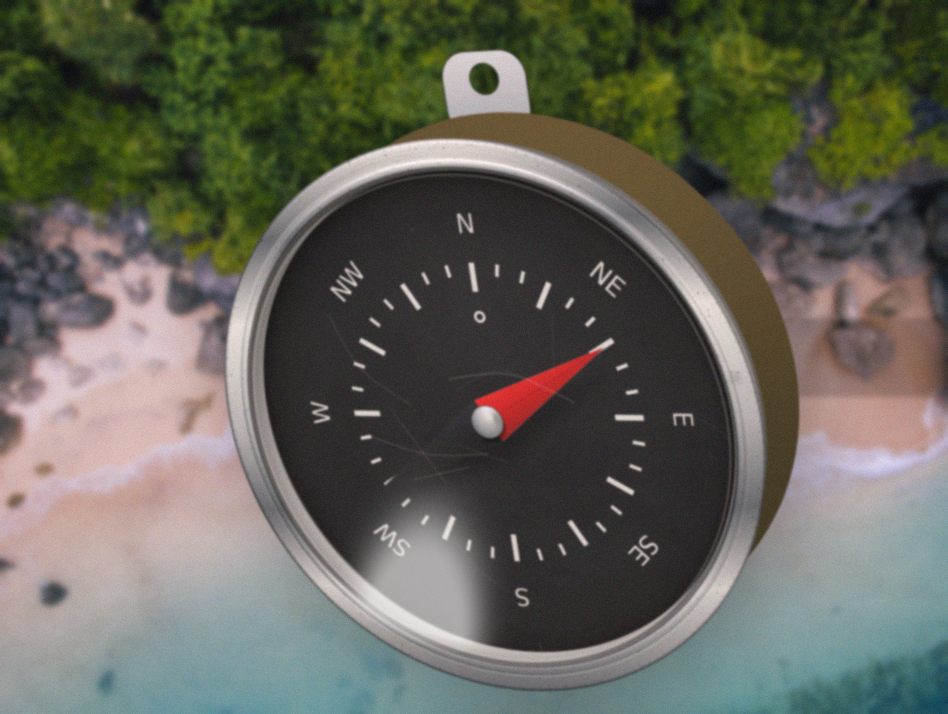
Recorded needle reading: 60,°
